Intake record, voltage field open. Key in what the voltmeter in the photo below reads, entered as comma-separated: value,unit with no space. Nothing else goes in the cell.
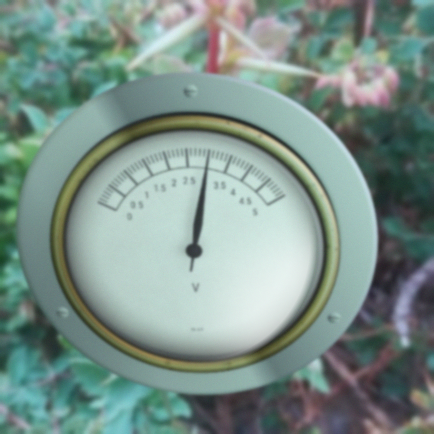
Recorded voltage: 3,V
